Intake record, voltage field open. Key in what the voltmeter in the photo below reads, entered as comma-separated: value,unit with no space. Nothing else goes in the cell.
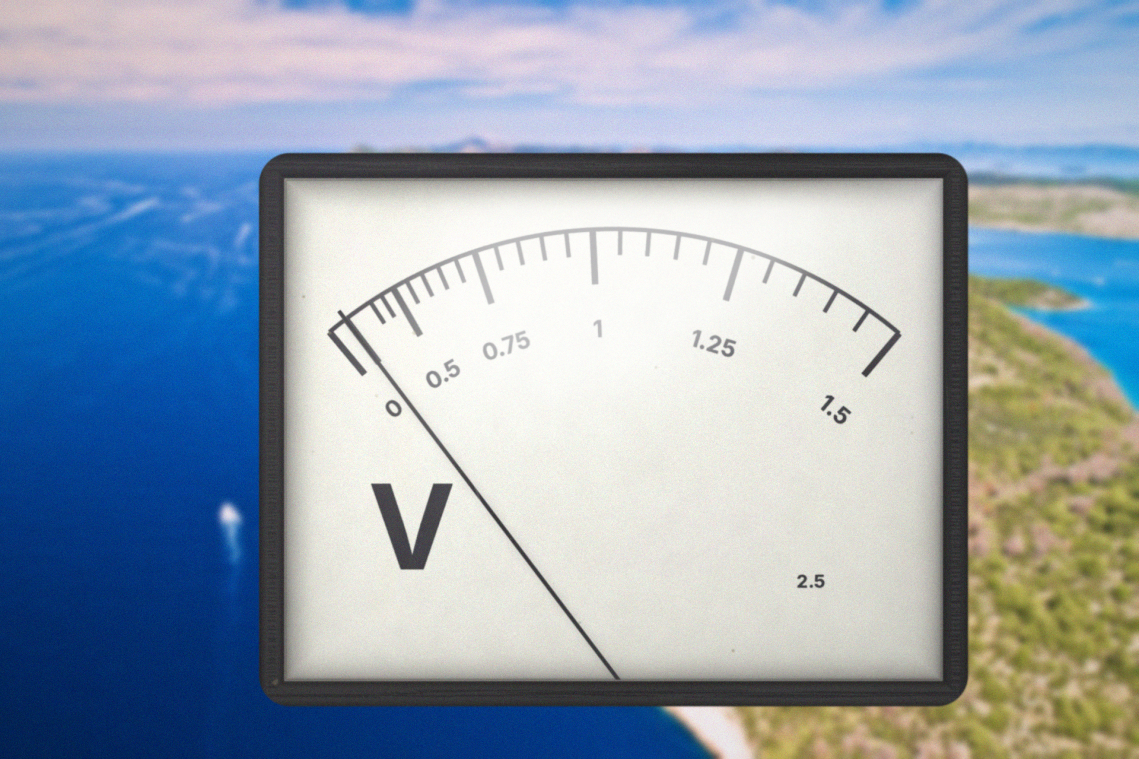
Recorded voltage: 0.25,V
